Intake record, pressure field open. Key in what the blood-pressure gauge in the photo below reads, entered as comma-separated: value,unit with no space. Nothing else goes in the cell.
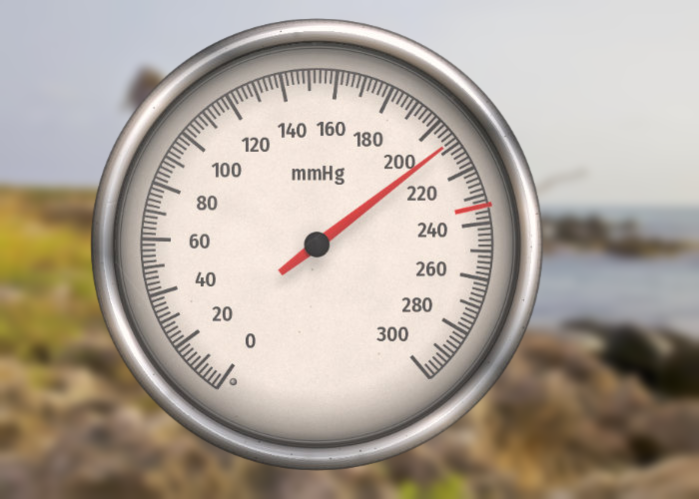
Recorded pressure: 208,mmHg
